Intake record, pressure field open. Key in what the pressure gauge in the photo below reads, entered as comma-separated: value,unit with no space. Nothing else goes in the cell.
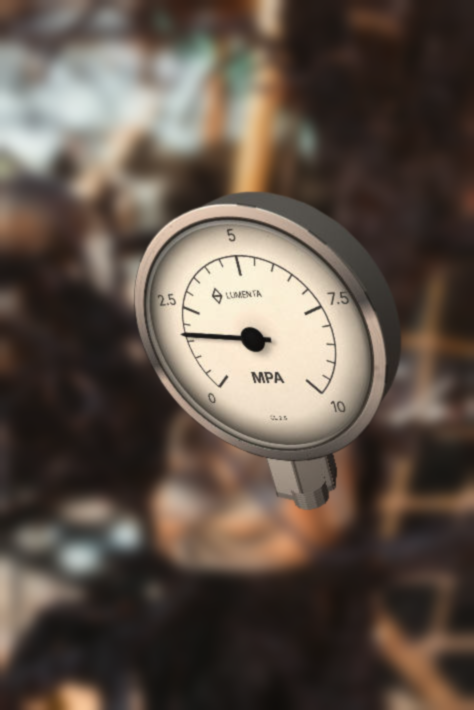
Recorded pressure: 1.75,MPa
